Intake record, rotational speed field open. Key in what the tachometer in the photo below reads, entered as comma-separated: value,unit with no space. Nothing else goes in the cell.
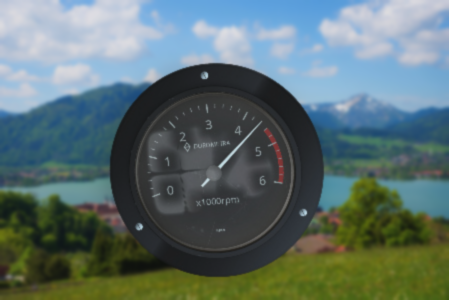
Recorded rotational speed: 4400,rpm
